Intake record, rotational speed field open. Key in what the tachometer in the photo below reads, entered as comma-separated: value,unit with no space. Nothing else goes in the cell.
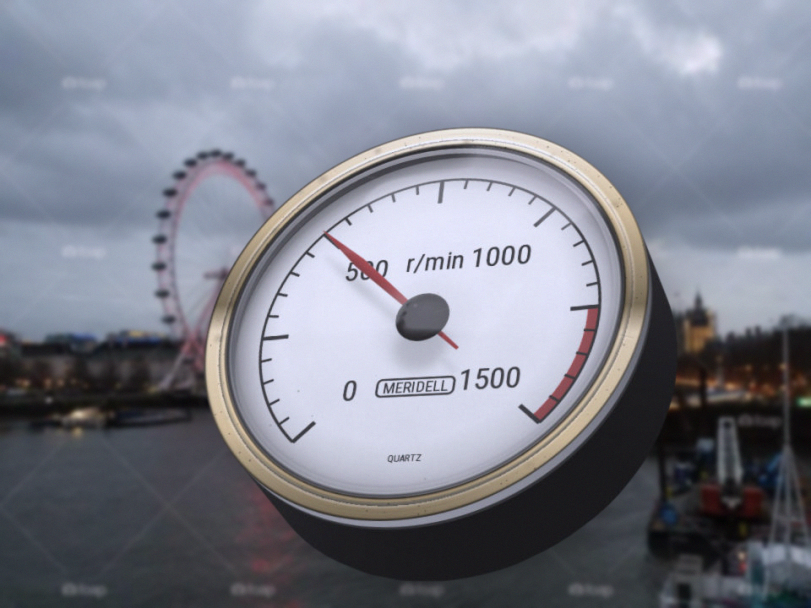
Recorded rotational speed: 500,rpm
